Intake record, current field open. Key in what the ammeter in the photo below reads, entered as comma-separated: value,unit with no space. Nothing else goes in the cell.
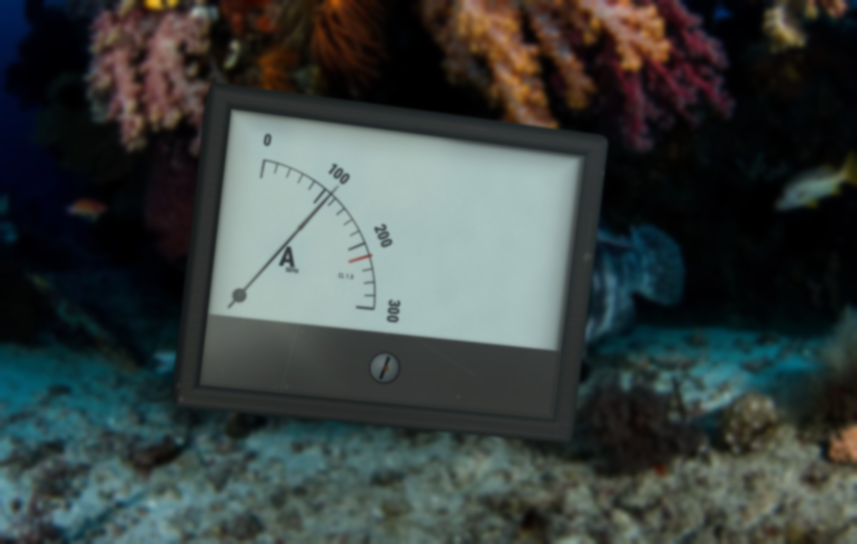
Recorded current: 110,A
